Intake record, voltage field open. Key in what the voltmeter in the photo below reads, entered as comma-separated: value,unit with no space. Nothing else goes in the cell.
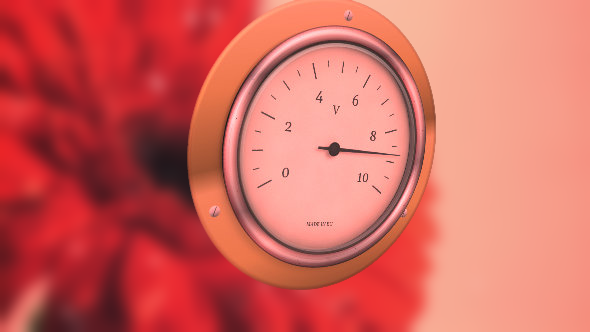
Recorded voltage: 8.75,V
